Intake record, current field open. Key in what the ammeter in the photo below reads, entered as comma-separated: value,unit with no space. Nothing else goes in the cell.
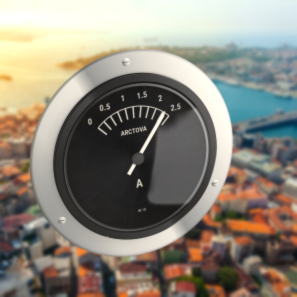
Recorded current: 2.25,A
